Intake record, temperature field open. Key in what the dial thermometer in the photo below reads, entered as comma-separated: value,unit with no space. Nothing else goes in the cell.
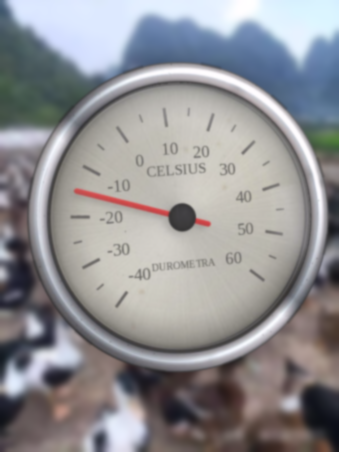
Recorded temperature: -15,°C
